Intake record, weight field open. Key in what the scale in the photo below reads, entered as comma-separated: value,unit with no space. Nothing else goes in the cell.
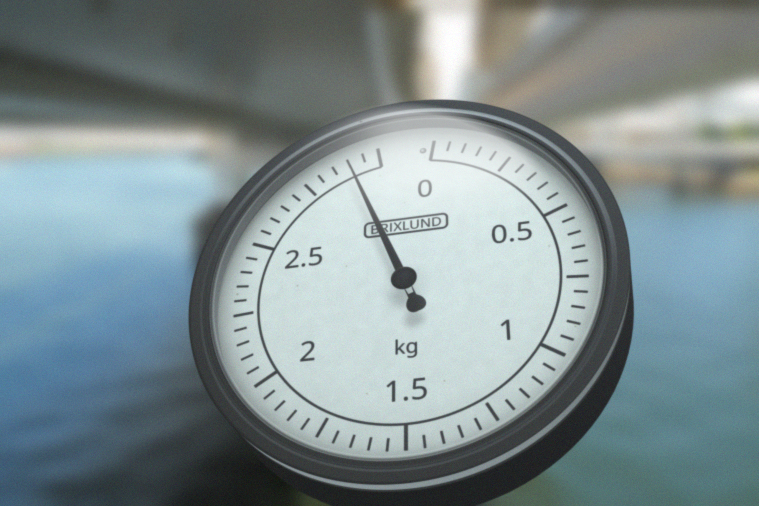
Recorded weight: 2.9,kg
